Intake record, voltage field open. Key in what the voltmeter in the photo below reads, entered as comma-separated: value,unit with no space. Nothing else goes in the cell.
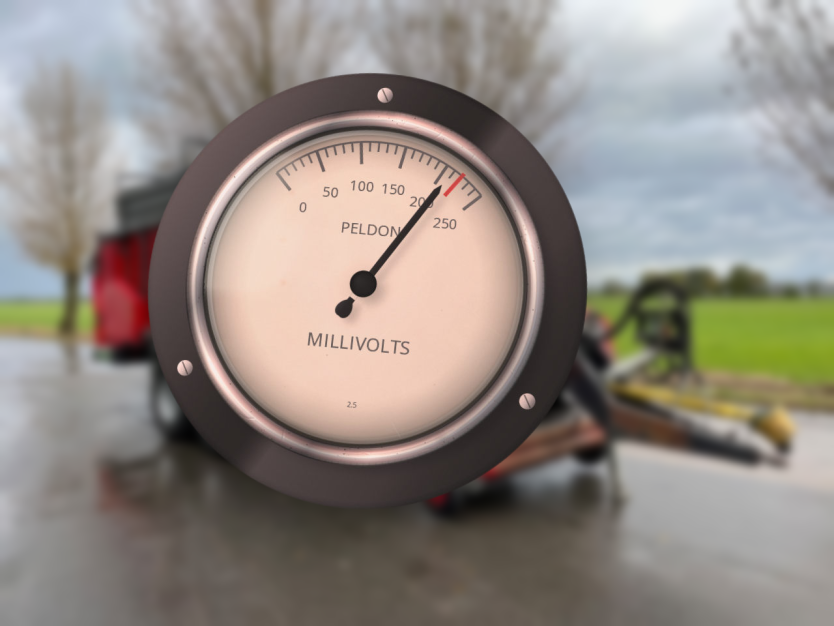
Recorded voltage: 210,mV
